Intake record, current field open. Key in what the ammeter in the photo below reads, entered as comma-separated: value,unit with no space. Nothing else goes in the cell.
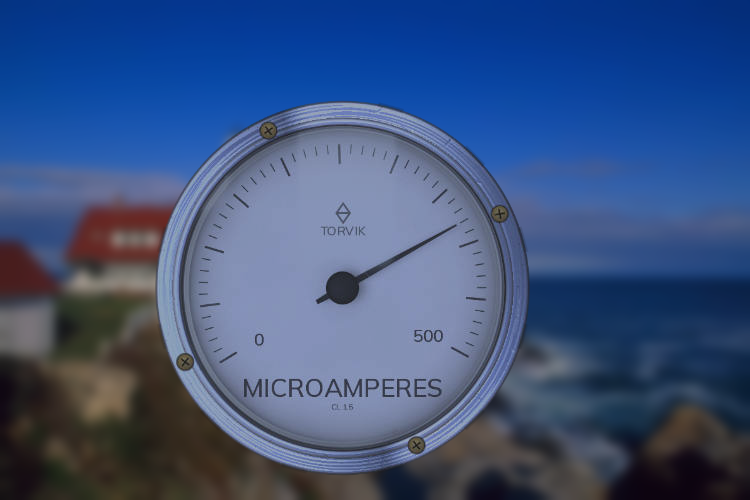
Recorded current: 380,µA
